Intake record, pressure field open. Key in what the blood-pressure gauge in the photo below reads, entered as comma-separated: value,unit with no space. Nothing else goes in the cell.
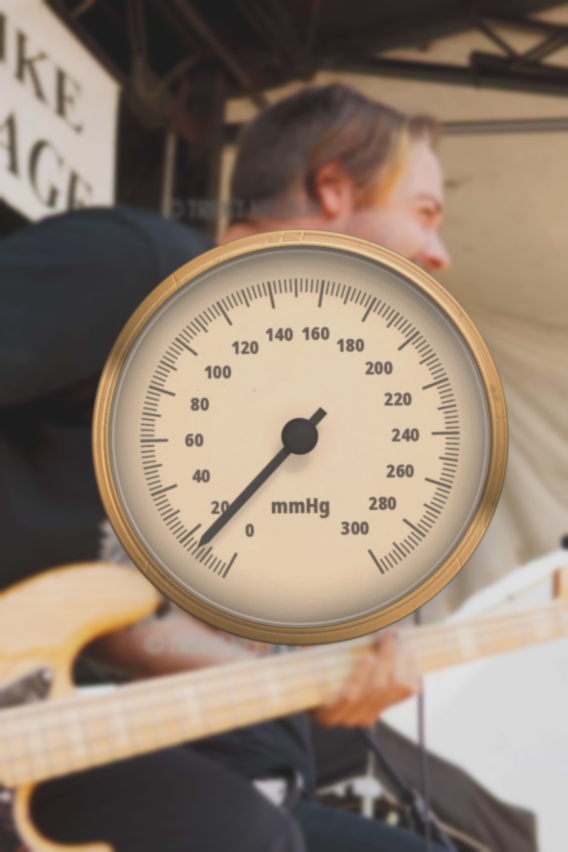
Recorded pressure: 14,mmHg
